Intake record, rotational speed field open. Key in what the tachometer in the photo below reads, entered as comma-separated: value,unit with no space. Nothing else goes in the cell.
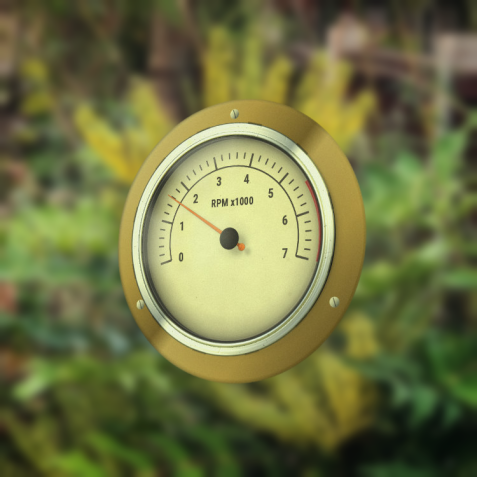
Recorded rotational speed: 1600,rpm
